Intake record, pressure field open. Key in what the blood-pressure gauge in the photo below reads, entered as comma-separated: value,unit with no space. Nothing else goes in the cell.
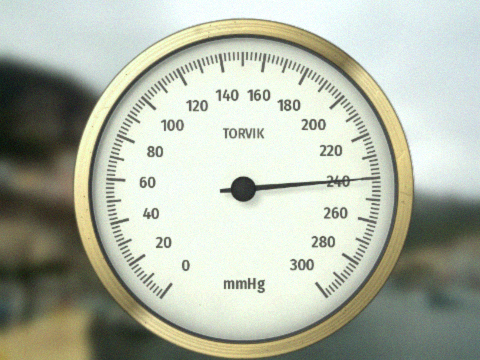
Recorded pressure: 240,mmHg
